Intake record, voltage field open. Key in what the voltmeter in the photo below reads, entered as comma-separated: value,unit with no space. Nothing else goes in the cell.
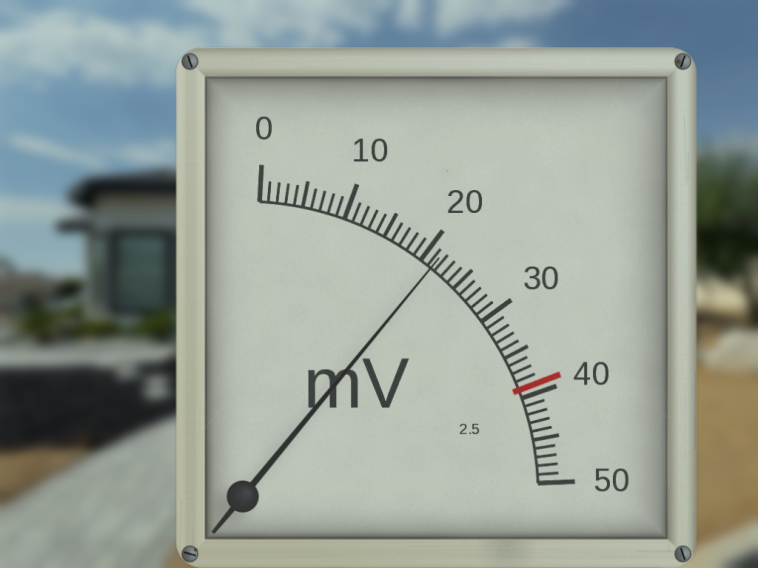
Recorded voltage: 21.5,mV
